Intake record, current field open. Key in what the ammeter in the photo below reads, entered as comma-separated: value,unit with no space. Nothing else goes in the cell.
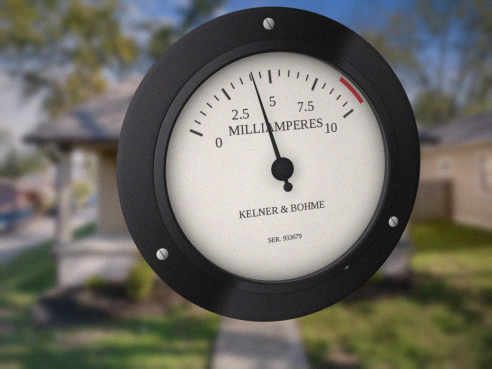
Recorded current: 4,mA
